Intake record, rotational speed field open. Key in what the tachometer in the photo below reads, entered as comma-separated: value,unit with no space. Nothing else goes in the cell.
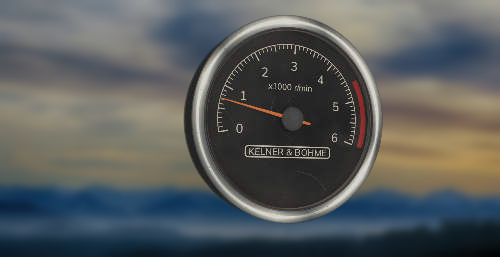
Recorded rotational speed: 700,rpm
